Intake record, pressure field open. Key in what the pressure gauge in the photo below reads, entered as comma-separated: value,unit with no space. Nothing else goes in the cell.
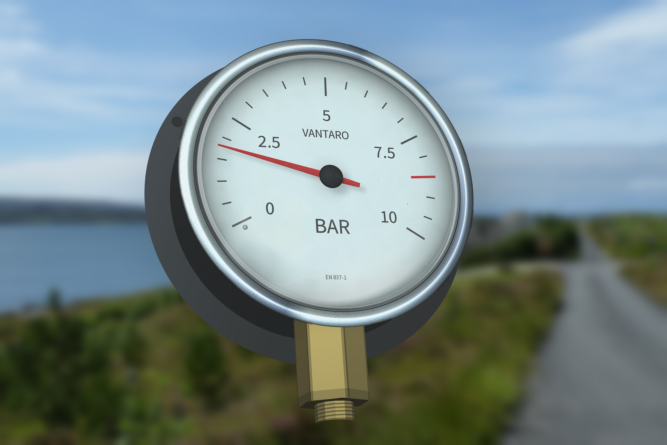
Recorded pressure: 1.75,bar
